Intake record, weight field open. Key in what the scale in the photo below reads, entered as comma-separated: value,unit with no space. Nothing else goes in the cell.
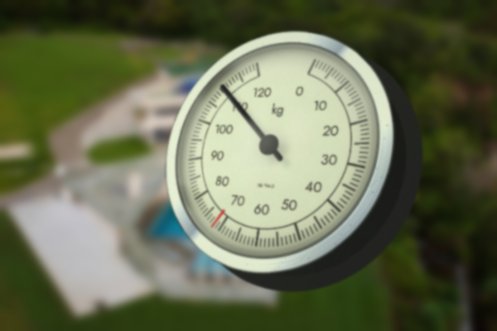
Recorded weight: 110,kg
